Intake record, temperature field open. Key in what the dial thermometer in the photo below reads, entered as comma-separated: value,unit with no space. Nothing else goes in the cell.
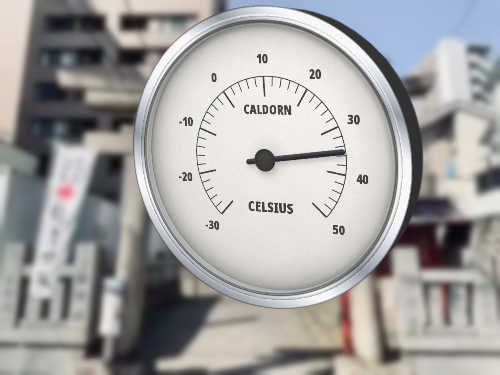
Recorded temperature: 35,°C
